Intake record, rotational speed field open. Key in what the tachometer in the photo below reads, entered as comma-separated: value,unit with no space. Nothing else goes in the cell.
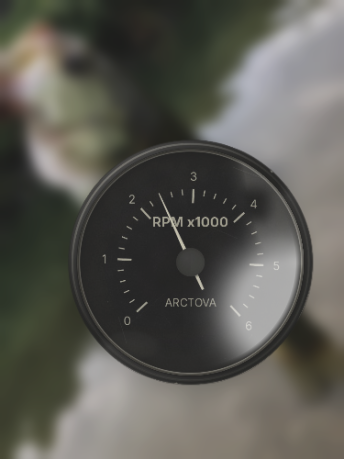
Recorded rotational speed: 2400,rpm
